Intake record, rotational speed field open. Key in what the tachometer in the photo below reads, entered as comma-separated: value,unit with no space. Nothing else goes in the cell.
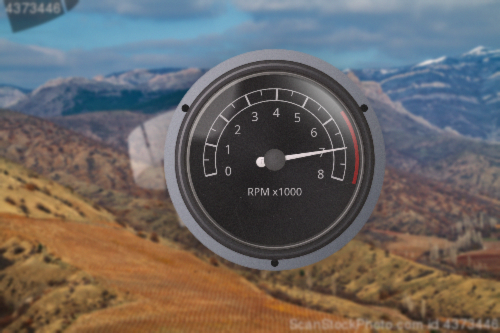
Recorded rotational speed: 7000,rpm
